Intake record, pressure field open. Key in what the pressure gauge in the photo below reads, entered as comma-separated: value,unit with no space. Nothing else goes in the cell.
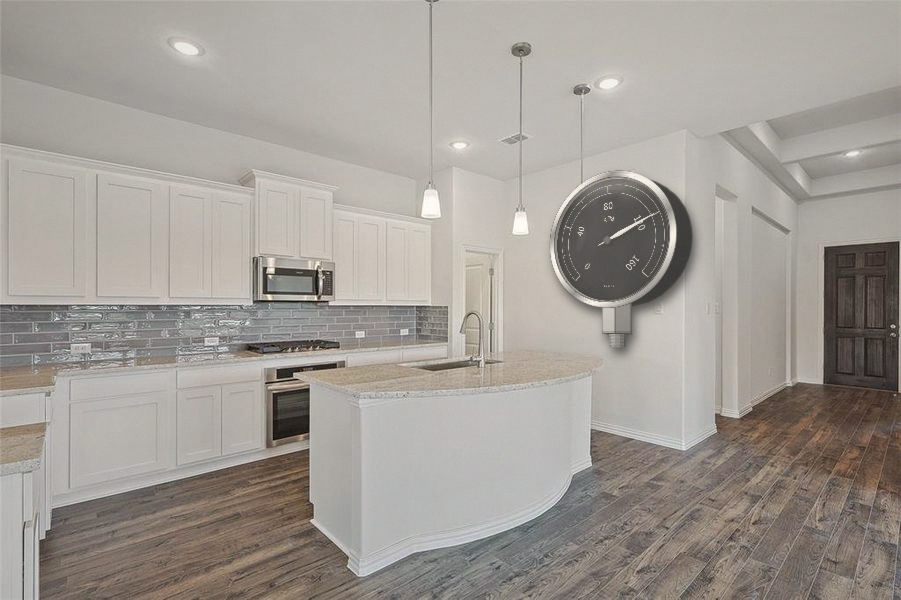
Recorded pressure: 120,kPa
